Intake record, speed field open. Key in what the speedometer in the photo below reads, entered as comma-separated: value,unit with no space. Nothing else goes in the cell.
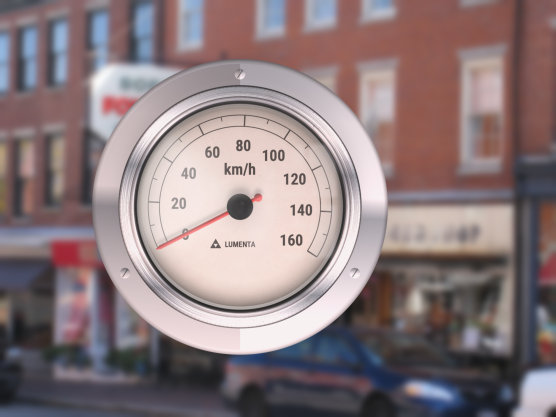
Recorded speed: 0,km/h
